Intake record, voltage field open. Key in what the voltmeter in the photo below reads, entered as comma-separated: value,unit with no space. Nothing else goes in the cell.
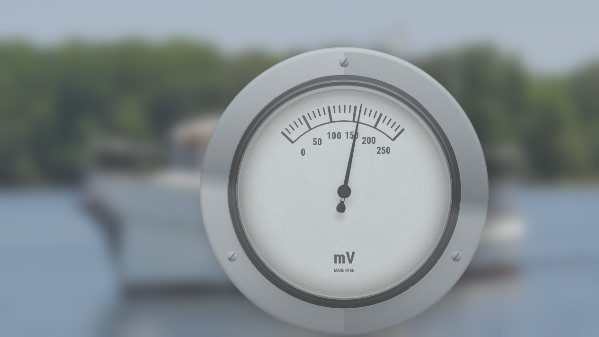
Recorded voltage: 160,mV
